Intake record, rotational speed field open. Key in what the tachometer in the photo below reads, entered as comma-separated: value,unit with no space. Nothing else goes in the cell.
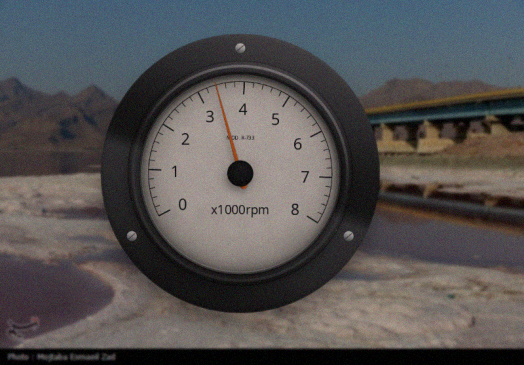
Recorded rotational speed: 3400,rpm
